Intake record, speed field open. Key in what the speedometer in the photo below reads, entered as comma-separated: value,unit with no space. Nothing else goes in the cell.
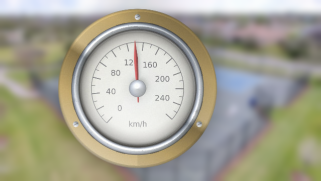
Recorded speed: 130,km/h
